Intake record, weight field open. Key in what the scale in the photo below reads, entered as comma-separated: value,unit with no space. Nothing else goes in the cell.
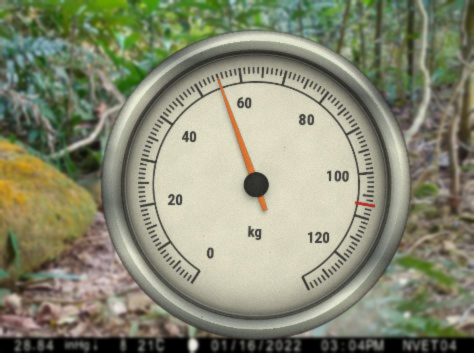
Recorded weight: 55,kg
